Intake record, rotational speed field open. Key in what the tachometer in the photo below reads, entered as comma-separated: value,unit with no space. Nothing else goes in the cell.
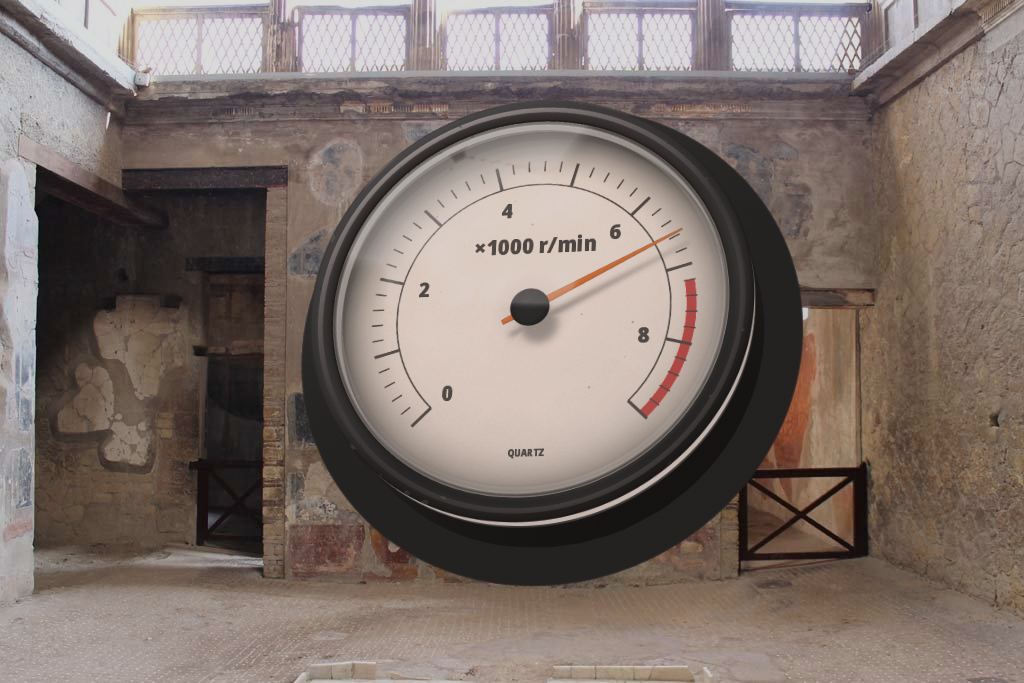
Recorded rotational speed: 6600,rpm
